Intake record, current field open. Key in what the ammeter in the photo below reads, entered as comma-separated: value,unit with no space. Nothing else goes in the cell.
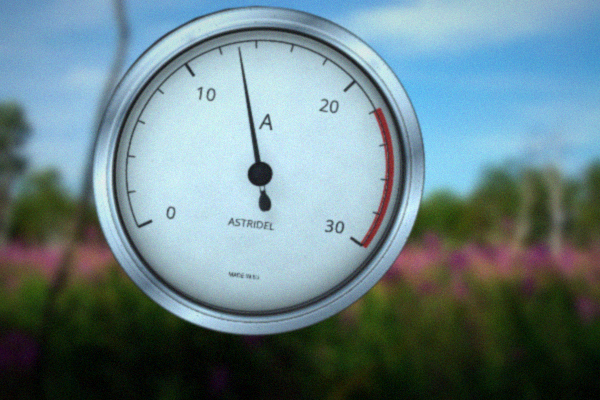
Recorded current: 13,A
